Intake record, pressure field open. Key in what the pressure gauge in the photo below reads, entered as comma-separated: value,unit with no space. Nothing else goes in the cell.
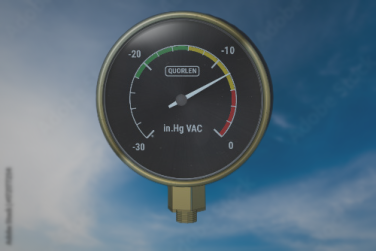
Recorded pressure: -8,inHg
